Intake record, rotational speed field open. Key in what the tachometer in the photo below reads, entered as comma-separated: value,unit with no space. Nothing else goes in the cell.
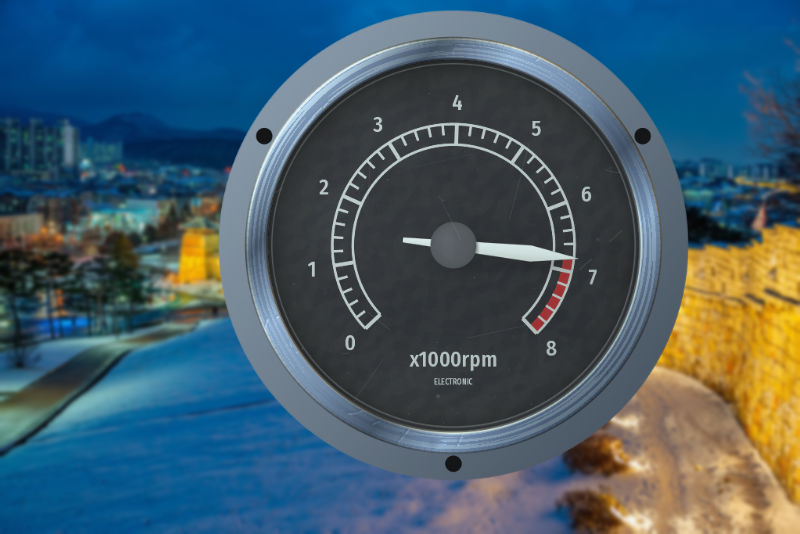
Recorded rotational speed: 6800,rpm
